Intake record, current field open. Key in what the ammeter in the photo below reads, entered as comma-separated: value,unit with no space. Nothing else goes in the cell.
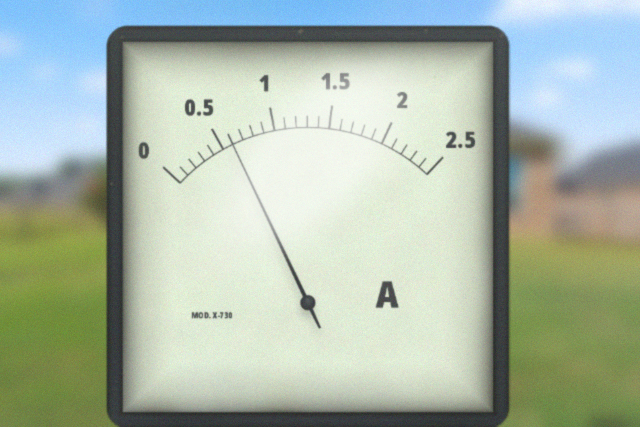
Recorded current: 0.6,A
